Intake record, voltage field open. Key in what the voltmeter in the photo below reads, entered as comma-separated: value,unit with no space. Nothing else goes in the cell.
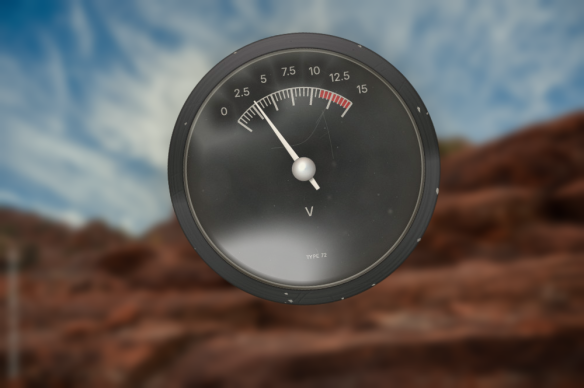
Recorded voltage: 3,V
